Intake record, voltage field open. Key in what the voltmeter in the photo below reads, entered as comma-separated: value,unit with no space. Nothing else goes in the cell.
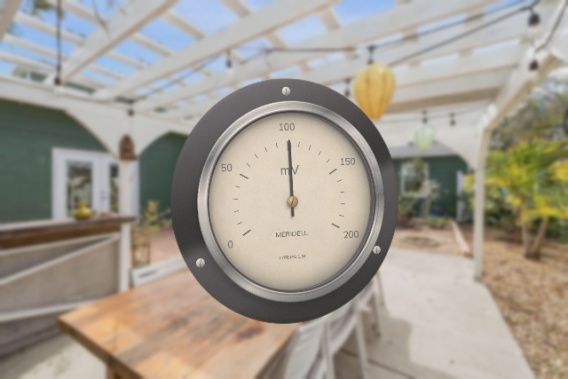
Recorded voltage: 100,mV
